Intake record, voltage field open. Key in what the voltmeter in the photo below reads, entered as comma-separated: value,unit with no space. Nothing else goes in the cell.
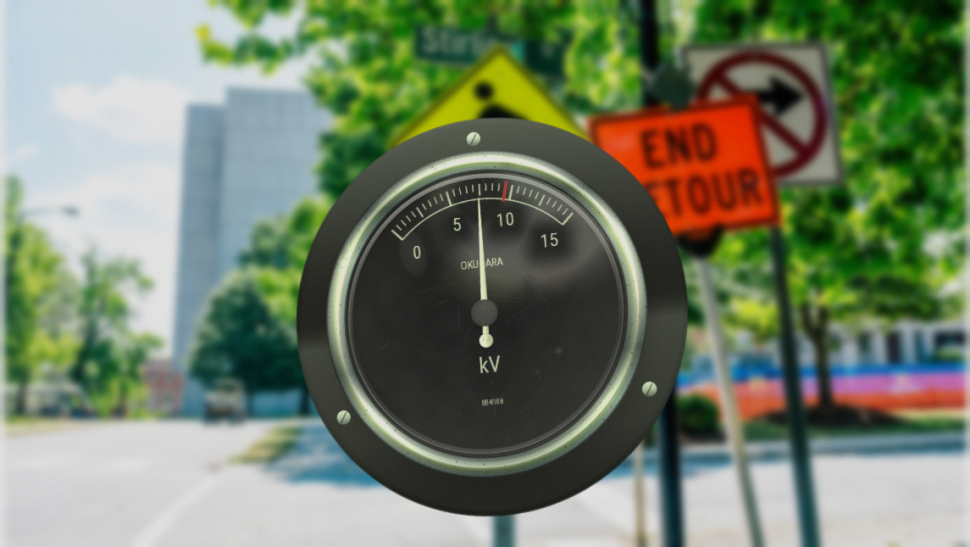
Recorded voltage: 7.5,kV
